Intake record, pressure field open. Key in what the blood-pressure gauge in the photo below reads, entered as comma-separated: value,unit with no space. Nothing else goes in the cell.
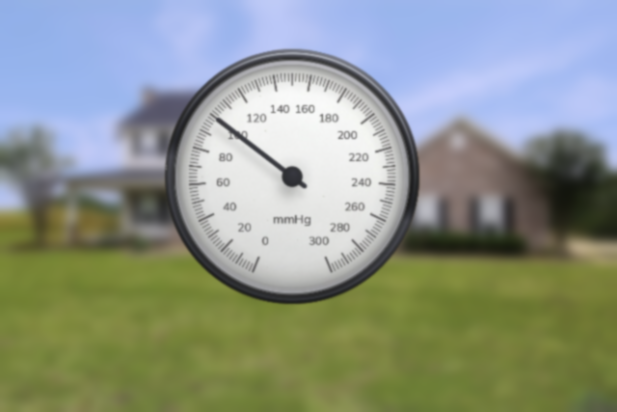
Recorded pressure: 100,mmHg
